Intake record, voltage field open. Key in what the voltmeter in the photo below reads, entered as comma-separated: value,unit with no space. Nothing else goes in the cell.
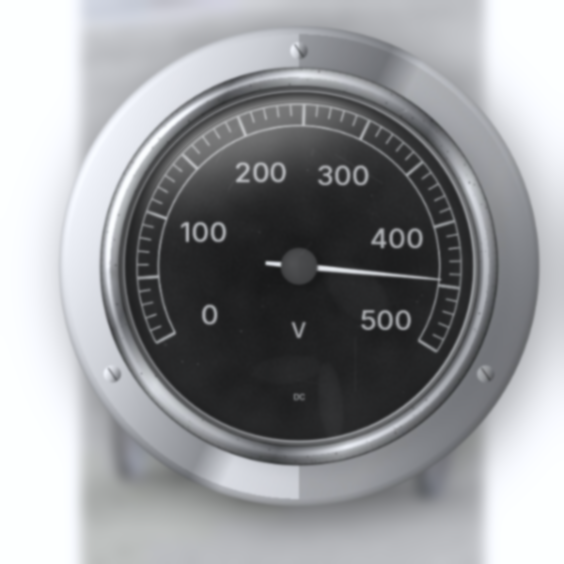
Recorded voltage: 445,V
